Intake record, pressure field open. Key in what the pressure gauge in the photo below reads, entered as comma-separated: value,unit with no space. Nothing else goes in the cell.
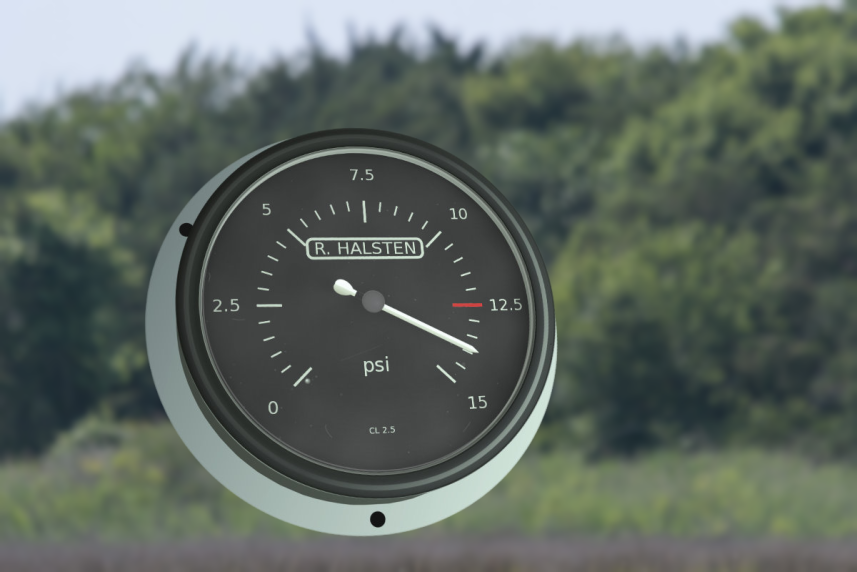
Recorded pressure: 14,psi
